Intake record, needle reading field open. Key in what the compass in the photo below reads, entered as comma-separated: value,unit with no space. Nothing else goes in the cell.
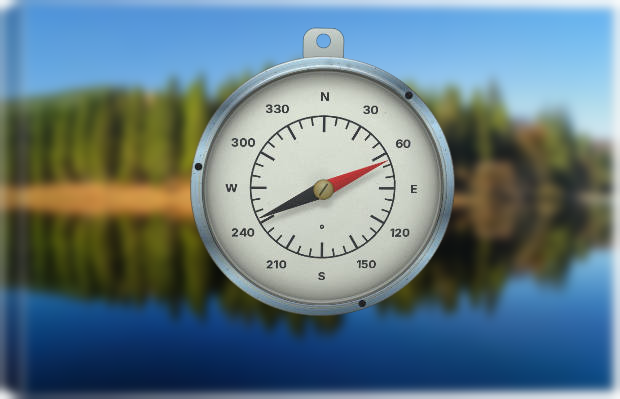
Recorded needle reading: 65,°
